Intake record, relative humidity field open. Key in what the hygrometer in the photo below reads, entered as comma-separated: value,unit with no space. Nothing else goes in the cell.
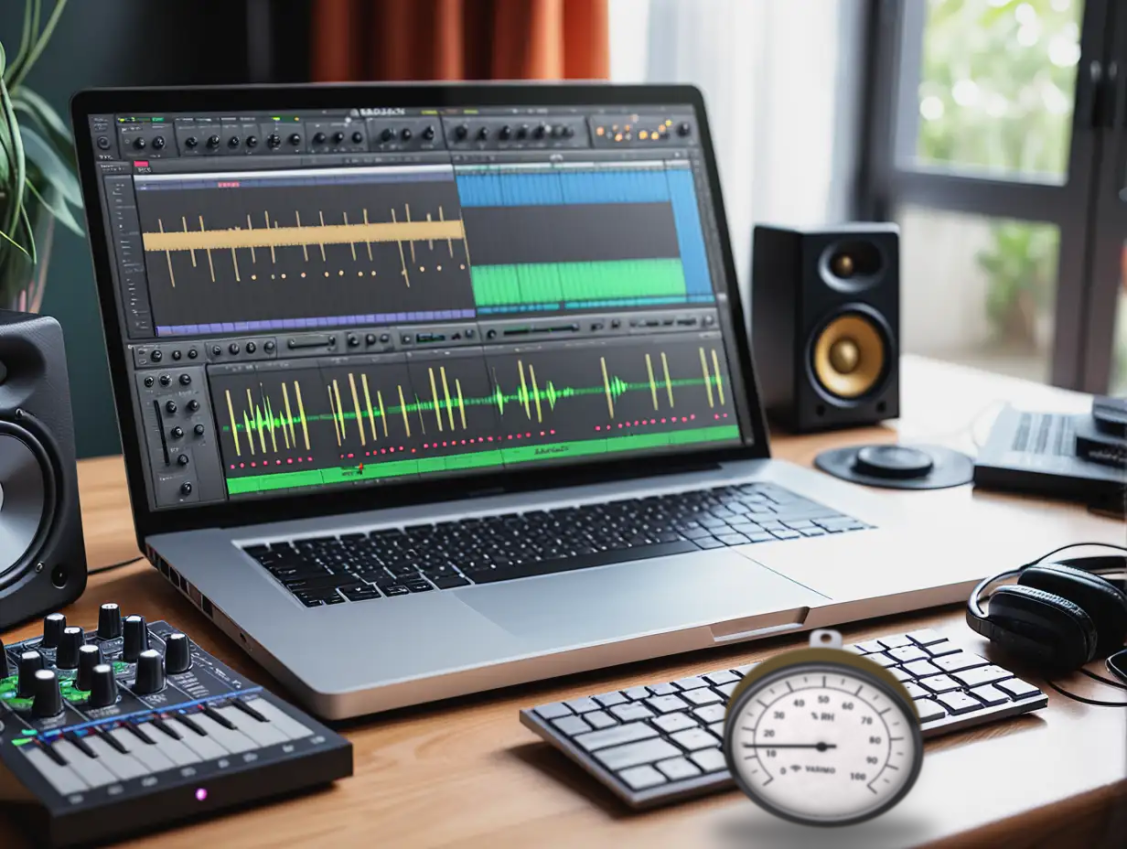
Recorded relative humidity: 15,%
